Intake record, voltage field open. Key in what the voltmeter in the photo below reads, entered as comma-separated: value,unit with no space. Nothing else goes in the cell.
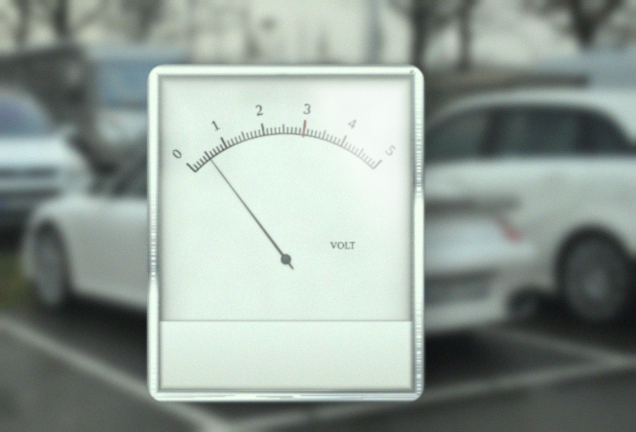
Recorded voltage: 0.5,V
